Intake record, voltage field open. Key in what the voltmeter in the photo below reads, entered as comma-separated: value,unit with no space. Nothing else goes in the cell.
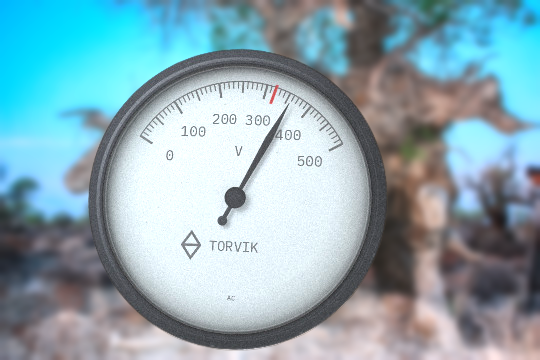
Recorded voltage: 360,V
